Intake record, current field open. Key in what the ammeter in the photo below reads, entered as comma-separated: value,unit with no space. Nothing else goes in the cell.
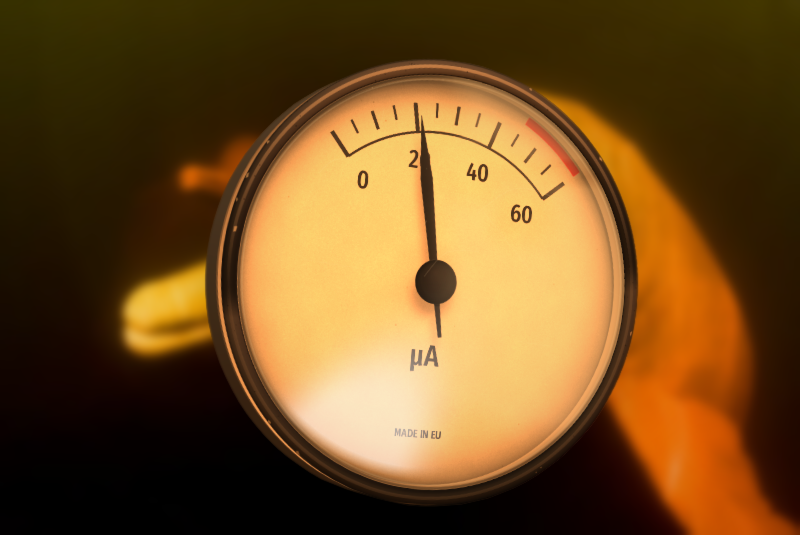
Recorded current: 20,µA
